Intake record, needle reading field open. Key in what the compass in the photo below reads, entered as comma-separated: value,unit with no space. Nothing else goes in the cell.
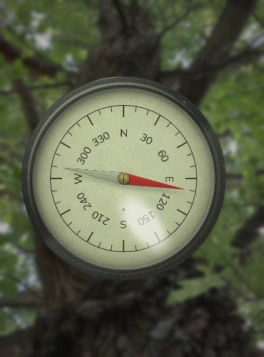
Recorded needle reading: 100,°
